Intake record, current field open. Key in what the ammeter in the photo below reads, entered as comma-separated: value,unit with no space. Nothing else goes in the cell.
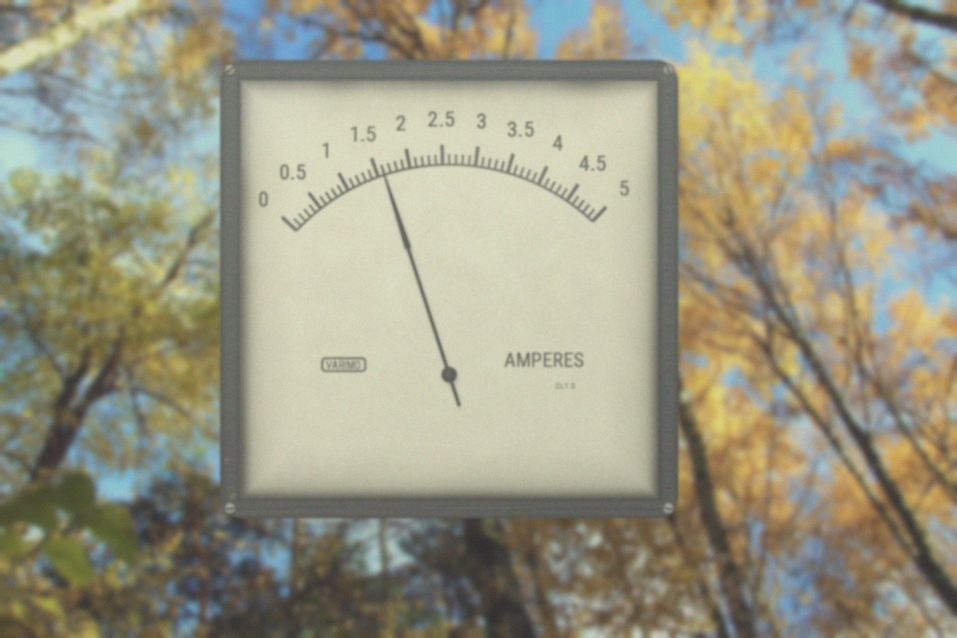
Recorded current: 1.6,A
